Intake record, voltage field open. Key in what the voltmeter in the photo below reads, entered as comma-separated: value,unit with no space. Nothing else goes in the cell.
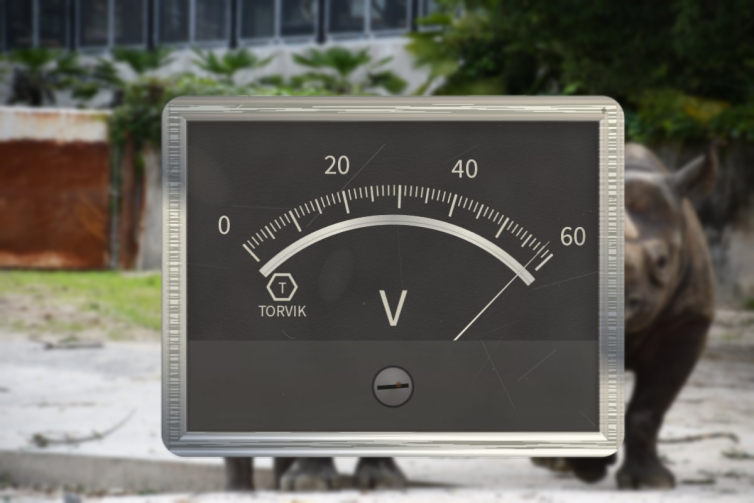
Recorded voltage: 58,V
